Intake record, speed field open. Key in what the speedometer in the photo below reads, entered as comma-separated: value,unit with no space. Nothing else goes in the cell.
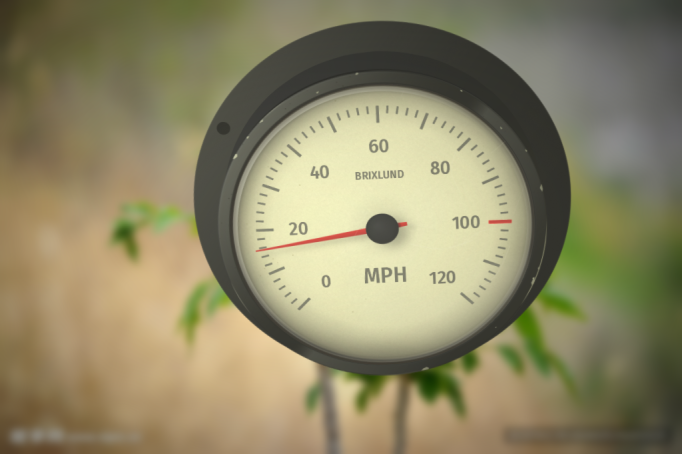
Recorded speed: 16,mph
